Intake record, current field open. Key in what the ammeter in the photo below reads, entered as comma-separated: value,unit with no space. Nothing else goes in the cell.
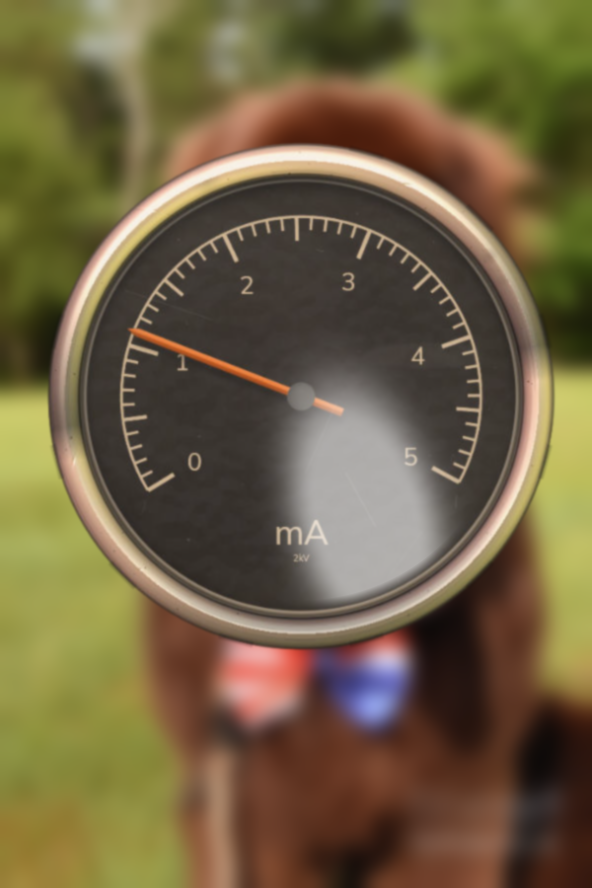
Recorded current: 1.1,mA
